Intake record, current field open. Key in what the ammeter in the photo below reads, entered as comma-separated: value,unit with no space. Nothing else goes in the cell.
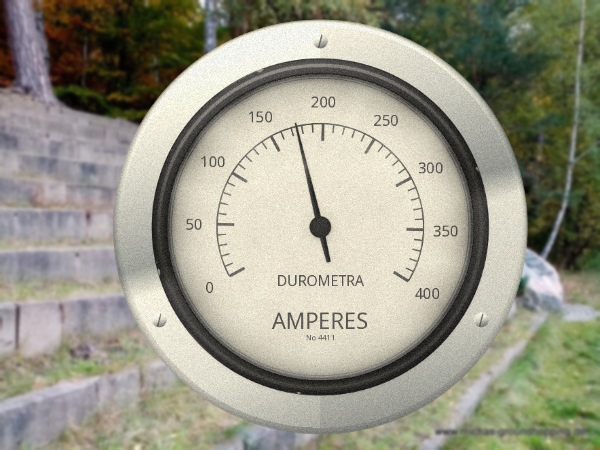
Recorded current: 175,A
